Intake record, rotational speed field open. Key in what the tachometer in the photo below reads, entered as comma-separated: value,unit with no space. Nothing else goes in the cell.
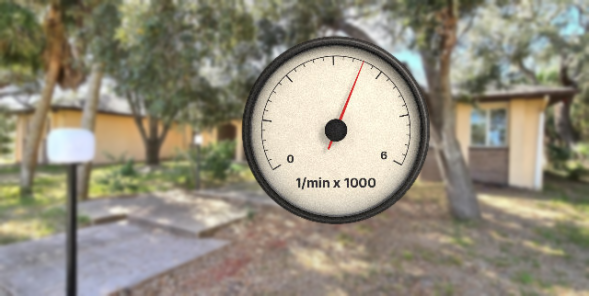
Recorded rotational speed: 3600,rpm
